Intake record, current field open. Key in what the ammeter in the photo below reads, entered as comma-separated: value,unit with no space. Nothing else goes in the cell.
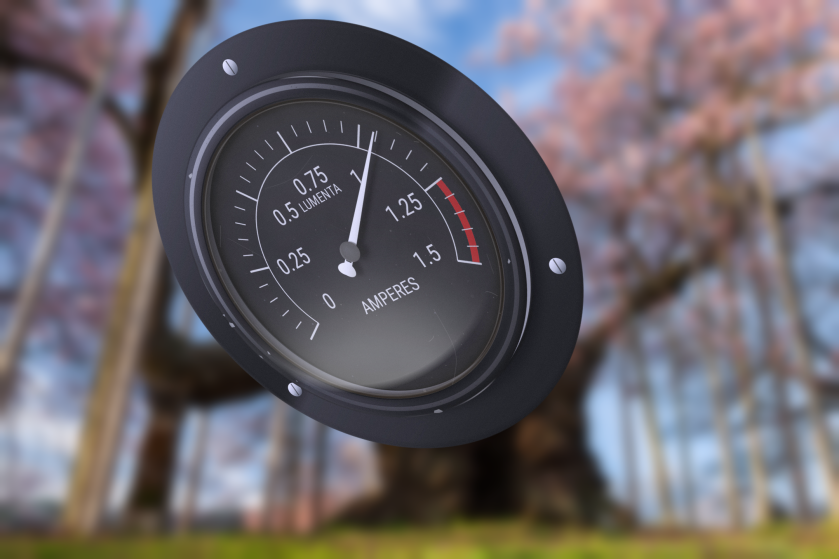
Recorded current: 1.05,A
